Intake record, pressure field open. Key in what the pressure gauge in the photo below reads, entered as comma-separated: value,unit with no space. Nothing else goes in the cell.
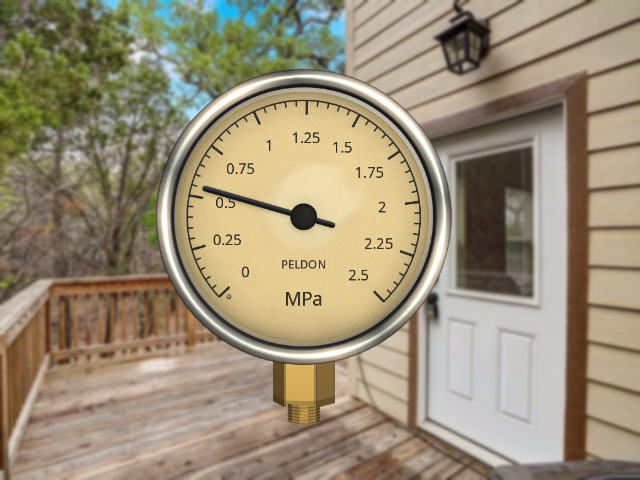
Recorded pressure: 0.55,MPa
